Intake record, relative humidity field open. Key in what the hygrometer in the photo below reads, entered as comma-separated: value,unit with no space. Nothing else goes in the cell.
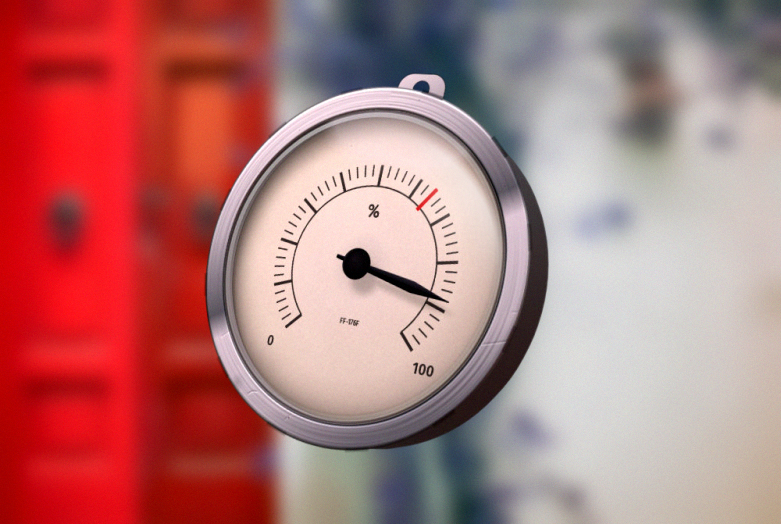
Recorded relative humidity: 88,%
